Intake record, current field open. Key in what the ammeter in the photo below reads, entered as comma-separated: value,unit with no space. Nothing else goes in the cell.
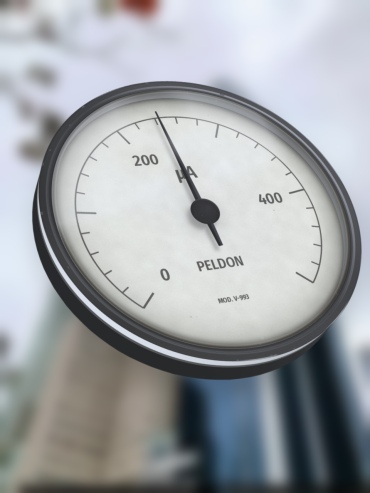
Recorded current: 240,µA
